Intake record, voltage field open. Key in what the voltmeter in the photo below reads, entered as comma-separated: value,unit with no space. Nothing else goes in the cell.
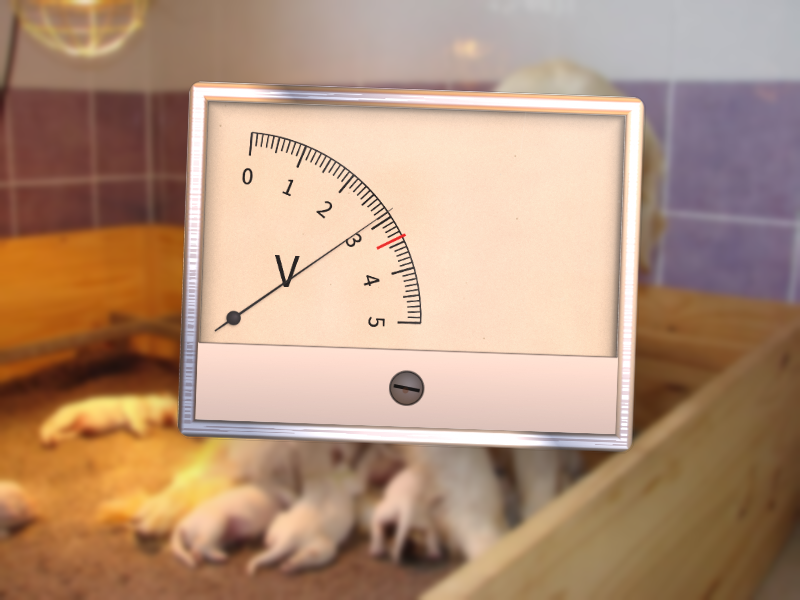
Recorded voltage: 2.9,V
